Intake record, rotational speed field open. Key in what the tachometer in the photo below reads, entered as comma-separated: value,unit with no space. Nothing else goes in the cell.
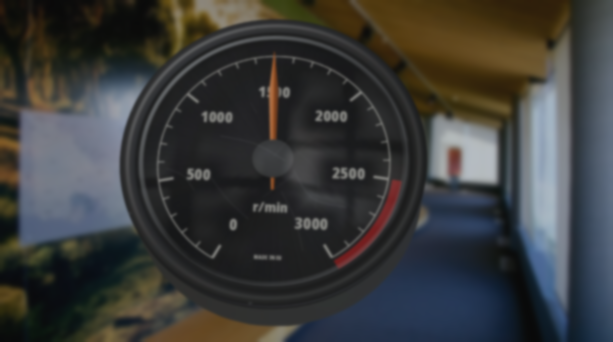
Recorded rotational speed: 1500,rpm
